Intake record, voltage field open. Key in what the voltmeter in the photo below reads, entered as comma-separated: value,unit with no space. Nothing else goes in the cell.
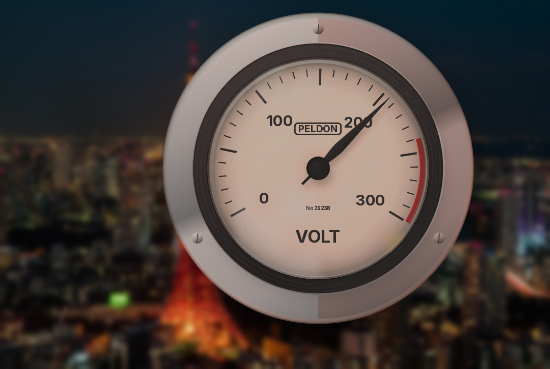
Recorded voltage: 205,V
